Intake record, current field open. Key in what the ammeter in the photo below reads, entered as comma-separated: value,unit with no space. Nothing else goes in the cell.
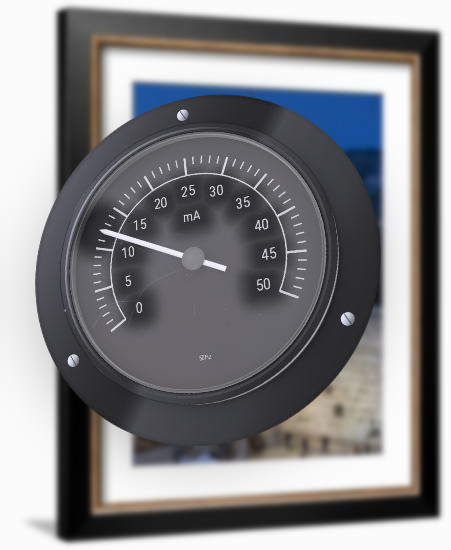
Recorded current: 12,mA
